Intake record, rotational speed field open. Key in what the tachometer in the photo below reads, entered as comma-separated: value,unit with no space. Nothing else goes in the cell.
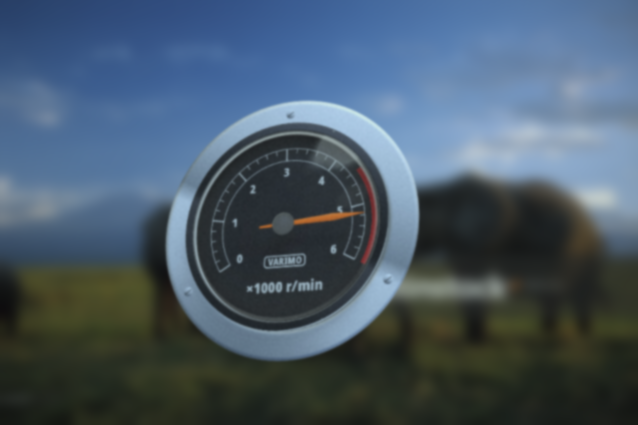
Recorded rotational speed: 5200,rpm
